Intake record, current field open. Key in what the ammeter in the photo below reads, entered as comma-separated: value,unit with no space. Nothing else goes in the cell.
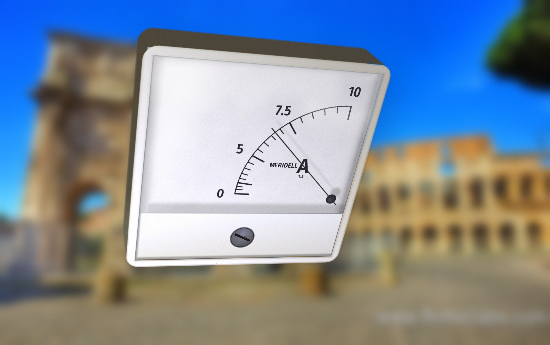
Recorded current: 6.75,A
